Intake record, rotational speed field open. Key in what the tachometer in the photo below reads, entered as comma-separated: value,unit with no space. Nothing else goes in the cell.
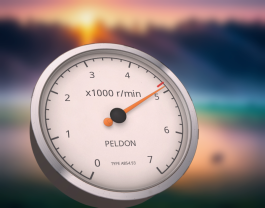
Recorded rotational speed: 4900,rpm
